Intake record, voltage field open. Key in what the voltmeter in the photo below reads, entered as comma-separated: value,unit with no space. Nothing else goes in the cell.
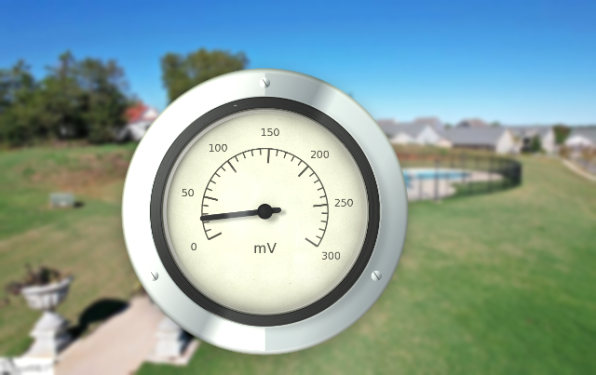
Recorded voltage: 25,mV
